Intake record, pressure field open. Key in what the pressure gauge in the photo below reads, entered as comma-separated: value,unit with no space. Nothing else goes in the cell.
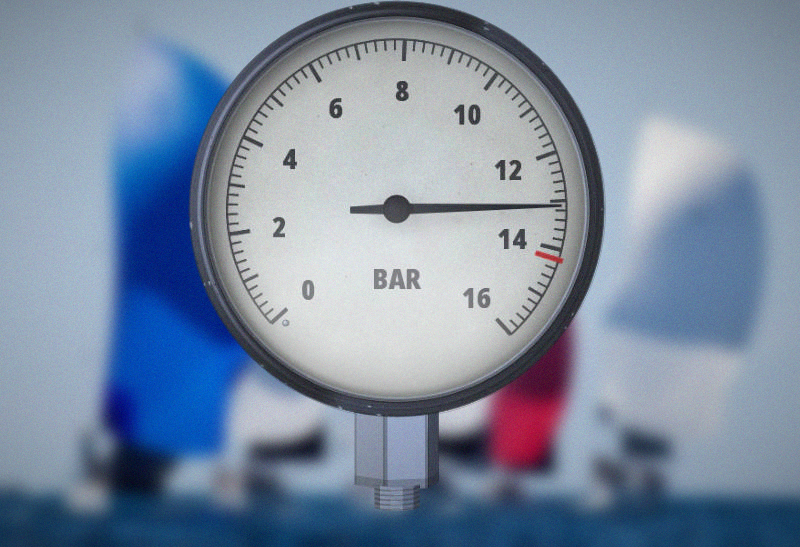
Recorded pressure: 13.1,bar
